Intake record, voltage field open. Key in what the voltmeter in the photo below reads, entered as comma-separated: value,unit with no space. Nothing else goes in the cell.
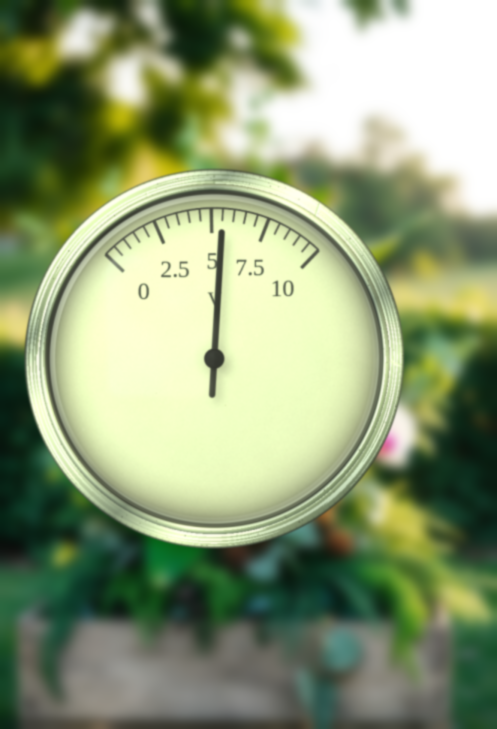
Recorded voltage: 5.5,V
